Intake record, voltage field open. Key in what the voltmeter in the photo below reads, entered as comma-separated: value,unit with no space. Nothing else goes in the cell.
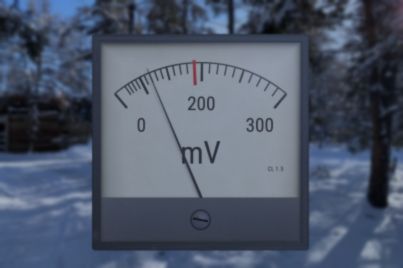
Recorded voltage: 120,mV
